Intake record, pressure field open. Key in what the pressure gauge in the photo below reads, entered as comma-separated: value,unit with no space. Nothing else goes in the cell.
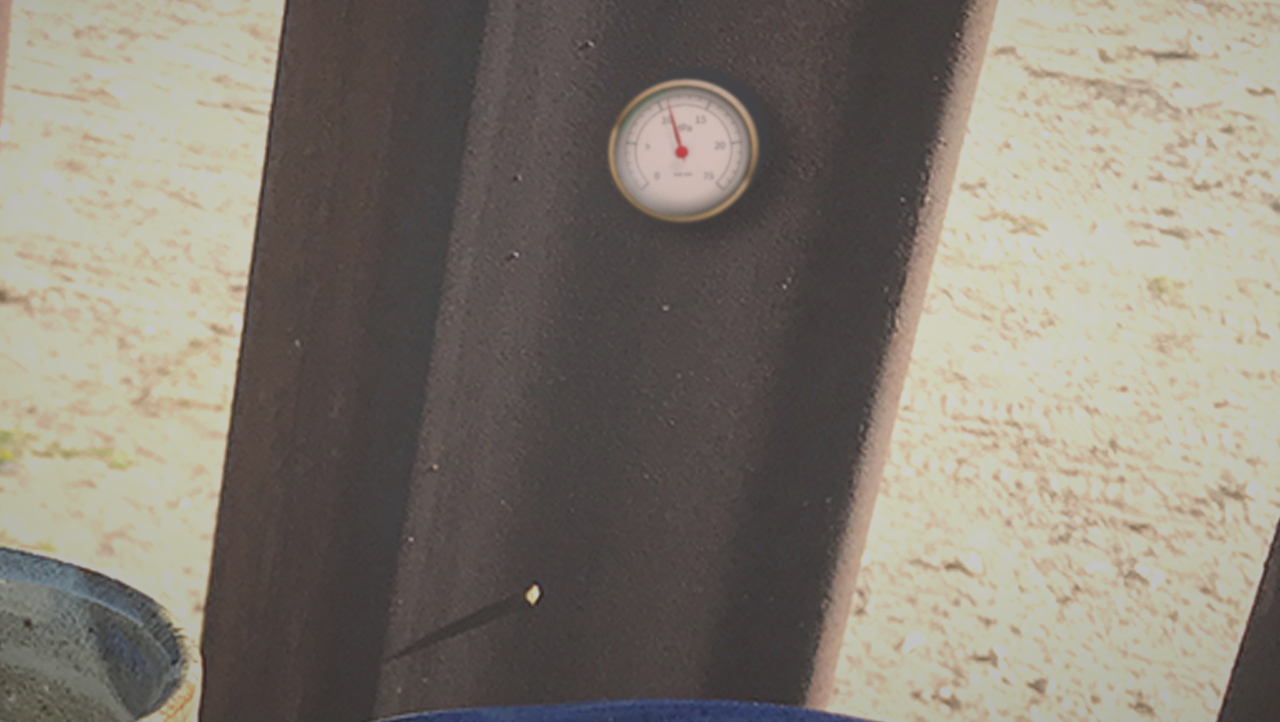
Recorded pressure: 11,MPa
